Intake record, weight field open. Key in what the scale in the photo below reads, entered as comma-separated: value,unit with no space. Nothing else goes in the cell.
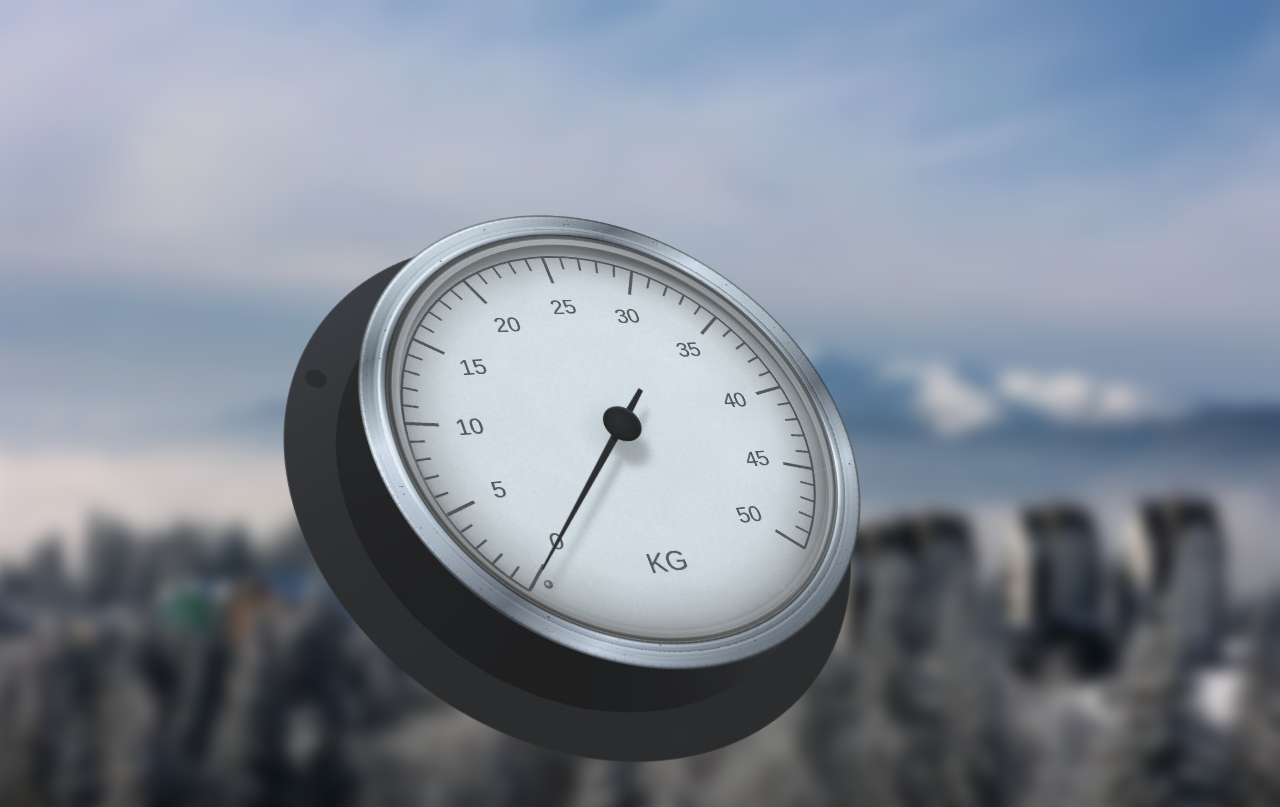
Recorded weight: 0,kg
